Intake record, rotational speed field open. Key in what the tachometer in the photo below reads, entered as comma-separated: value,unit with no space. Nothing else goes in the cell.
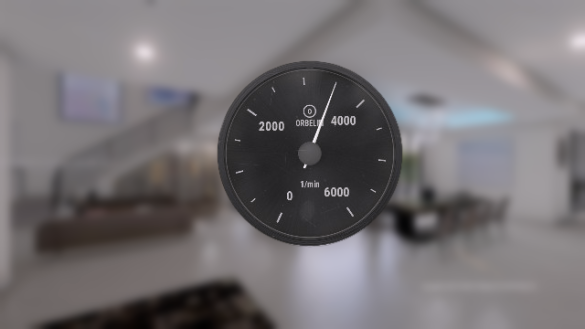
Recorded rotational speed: 3500,rpm
